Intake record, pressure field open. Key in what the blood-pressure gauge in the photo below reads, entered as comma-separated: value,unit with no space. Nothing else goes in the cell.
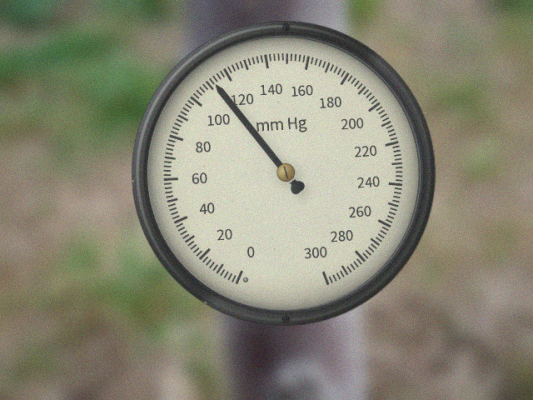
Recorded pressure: 112,mmHg
